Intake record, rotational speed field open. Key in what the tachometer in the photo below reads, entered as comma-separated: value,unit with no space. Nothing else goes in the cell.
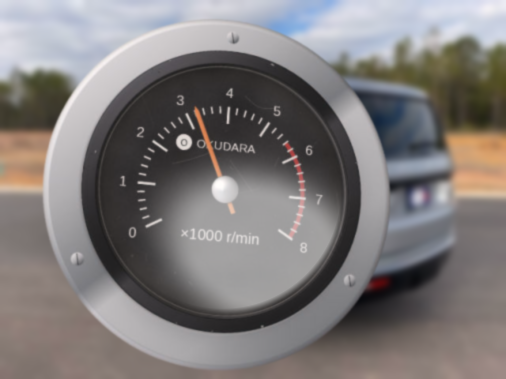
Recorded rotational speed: 3200,rpm
